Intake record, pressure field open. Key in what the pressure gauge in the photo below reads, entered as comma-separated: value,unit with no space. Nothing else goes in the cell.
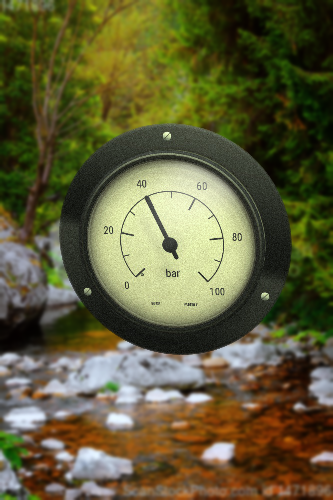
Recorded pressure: 40,bar
